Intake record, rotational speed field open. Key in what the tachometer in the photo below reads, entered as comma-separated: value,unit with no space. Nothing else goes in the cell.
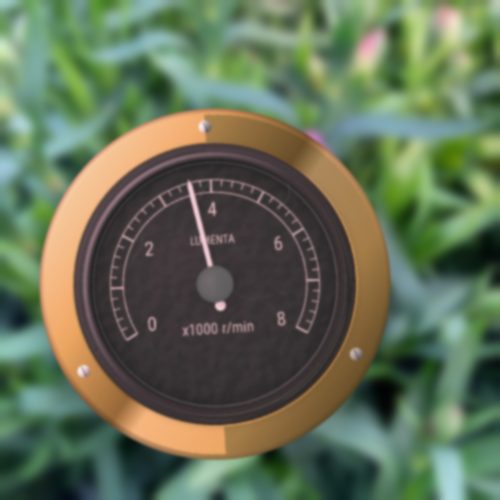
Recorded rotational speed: 3600,rpm
